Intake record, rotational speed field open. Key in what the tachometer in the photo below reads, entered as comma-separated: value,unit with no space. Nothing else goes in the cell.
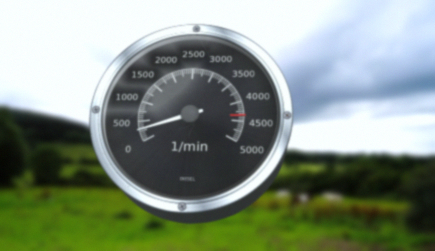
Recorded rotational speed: 250,rpm
